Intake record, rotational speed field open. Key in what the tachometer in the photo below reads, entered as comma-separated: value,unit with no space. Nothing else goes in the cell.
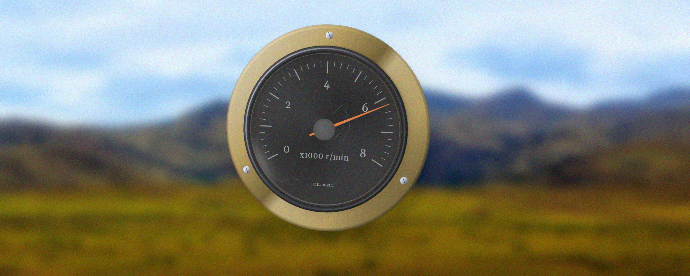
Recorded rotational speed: 6200,rpm
